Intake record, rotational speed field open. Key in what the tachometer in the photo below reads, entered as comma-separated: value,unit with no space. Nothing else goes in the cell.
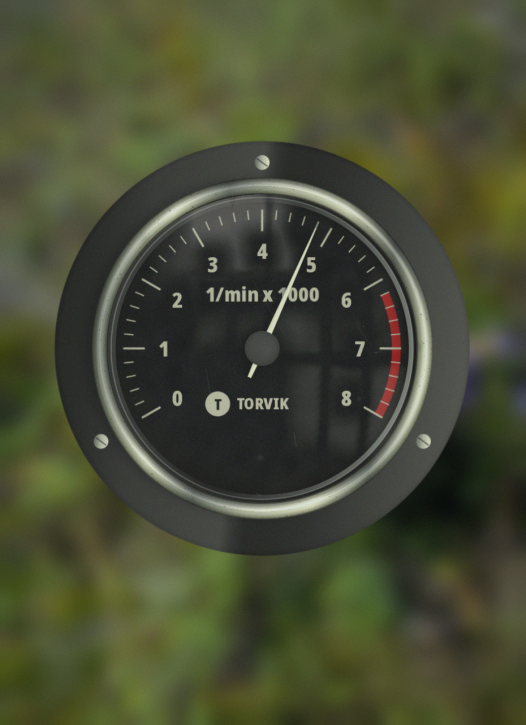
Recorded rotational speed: 4800,rpm
